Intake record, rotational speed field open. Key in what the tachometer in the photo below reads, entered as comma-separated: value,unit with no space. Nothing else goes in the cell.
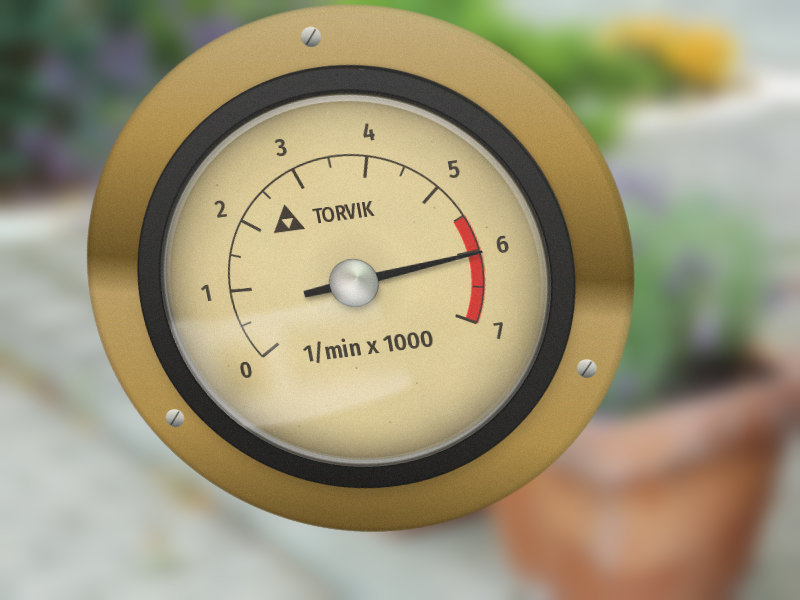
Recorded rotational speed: 6000,rpm
